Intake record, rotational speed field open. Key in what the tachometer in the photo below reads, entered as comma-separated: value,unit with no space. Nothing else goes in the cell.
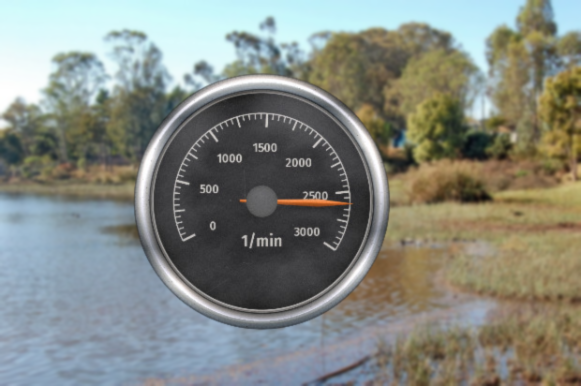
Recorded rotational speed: 2600,rpm
